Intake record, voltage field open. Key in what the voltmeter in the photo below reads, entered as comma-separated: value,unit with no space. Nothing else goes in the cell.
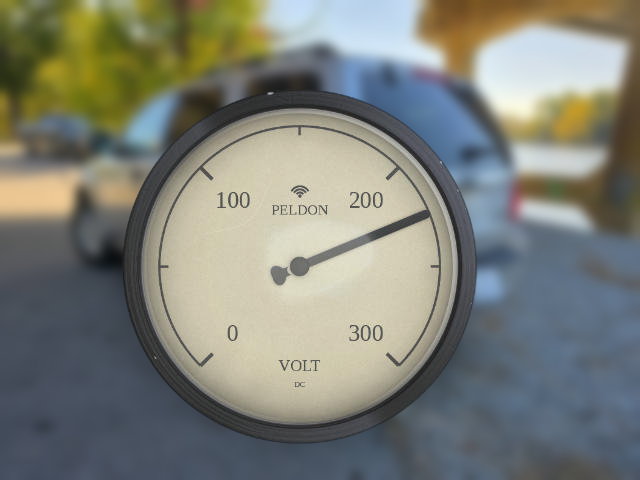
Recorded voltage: 225,V
